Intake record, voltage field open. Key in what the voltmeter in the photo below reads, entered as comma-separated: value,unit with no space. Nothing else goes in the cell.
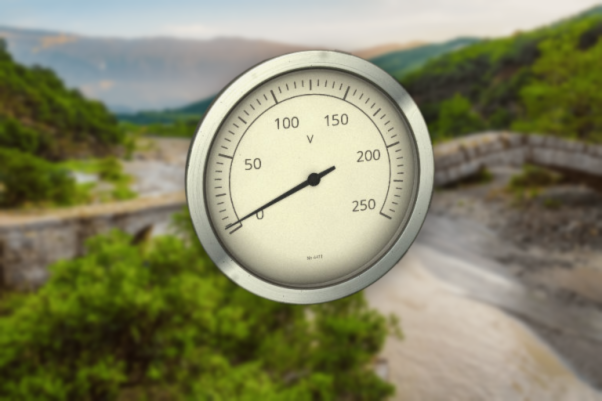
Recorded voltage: 5,V
